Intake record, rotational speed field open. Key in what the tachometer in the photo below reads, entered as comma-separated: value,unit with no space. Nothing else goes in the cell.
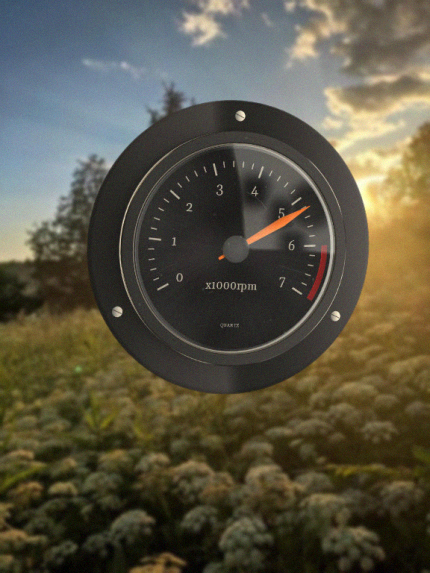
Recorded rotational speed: 5200,rpm
